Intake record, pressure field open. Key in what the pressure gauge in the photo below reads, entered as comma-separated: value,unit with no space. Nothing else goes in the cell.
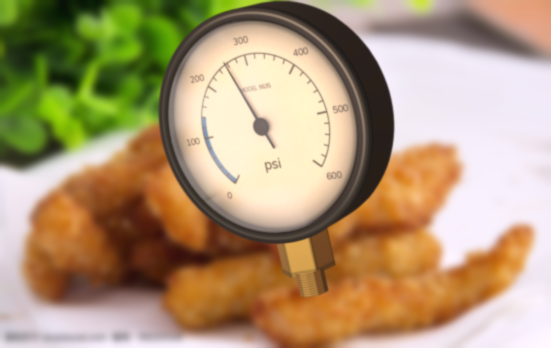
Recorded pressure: 260,psi
